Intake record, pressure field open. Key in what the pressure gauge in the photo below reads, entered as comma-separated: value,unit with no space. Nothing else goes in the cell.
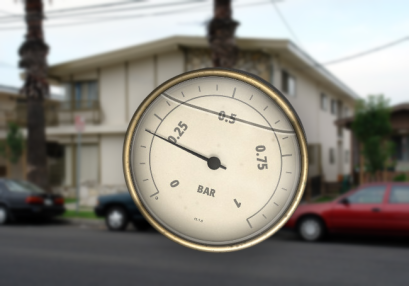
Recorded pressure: 0.2,bar
